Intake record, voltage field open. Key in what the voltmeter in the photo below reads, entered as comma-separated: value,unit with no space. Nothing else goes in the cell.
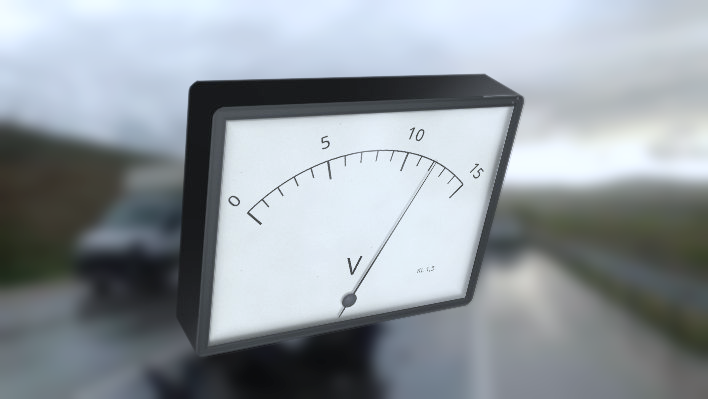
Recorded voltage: 12,V
